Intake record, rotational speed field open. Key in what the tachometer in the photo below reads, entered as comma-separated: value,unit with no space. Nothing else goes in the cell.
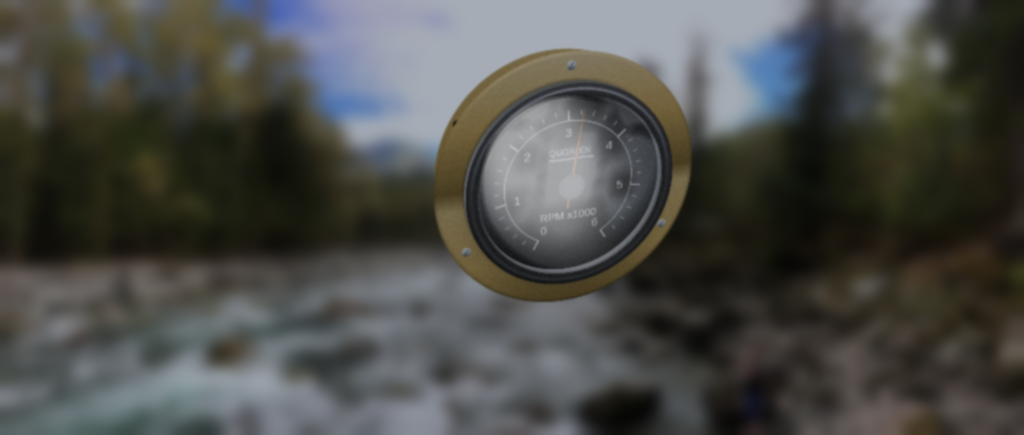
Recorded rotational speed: 3200,rpm
